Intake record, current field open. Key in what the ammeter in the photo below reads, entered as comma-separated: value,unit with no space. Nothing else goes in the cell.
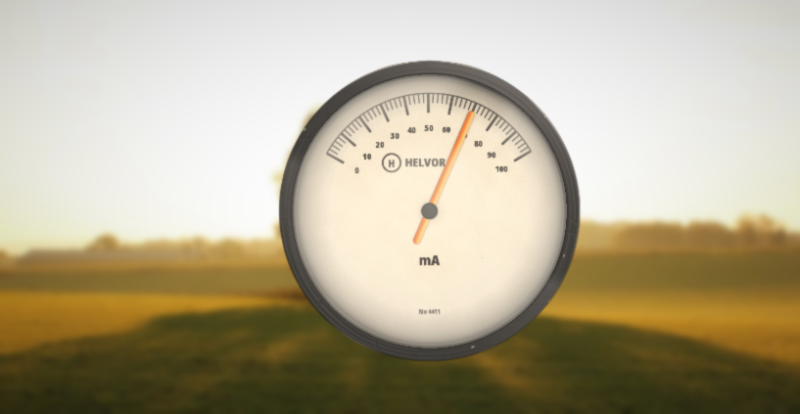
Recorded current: 70,mA
